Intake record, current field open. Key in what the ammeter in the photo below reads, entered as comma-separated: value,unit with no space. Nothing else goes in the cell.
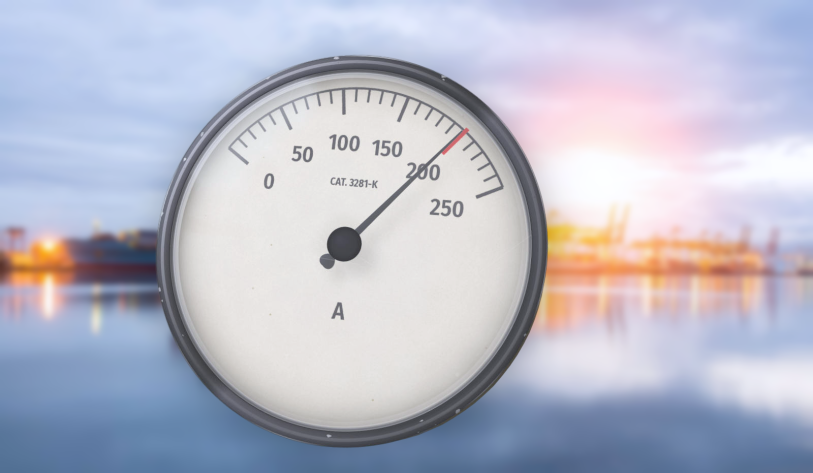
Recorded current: 200,A
